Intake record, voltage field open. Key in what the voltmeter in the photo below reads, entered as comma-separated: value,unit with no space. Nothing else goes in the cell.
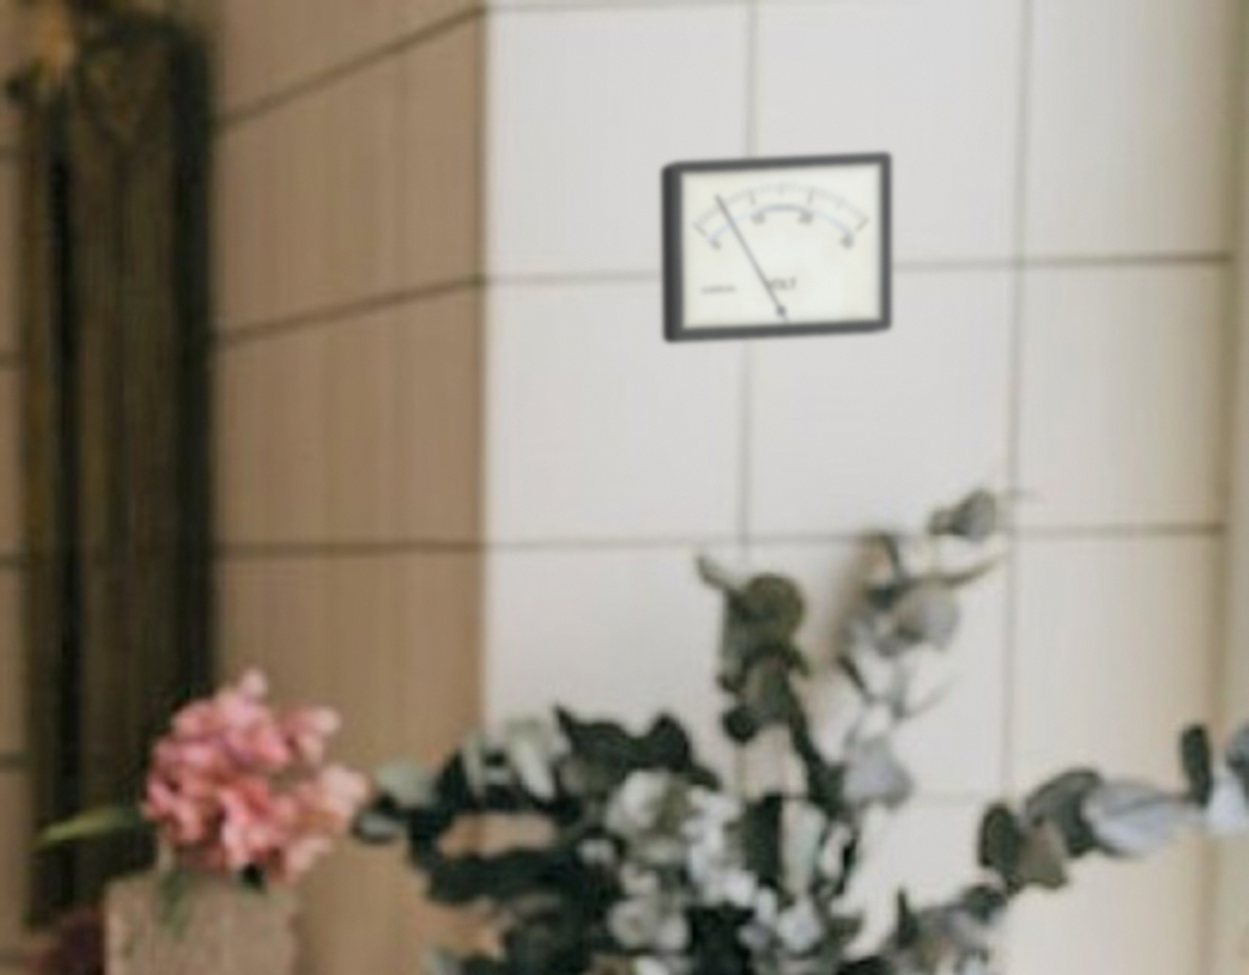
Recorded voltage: 5,V
